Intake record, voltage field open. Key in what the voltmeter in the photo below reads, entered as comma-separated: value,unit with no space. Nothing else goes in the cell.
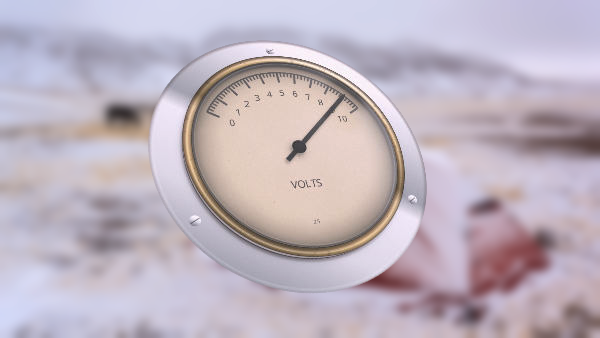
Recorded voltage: 9,V
